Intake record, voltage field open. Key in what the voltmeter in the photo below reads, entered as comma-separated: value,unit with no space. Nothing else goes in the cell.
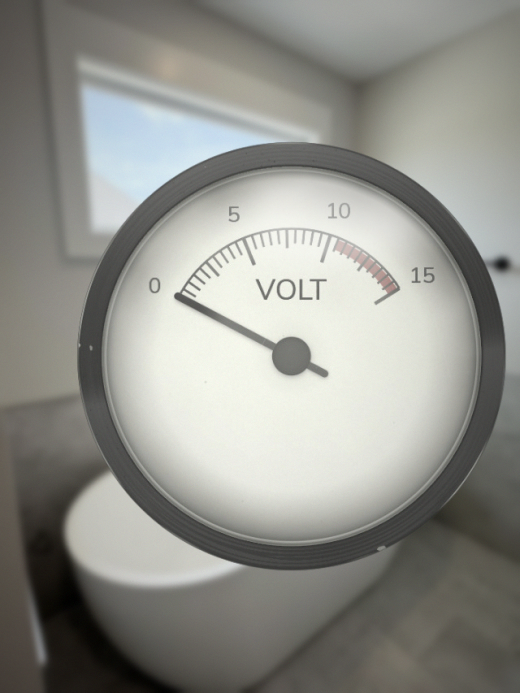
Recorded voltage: 0,V
